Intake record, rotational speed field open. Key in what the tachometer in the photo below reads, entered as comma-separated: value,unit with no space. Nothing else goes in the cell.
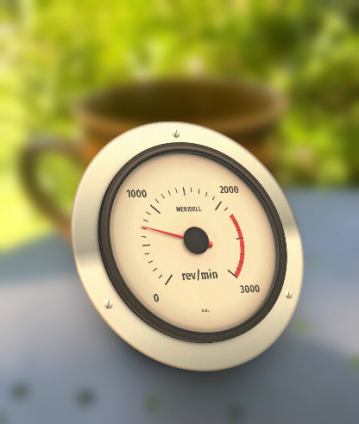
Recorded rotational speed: 700,rpm
